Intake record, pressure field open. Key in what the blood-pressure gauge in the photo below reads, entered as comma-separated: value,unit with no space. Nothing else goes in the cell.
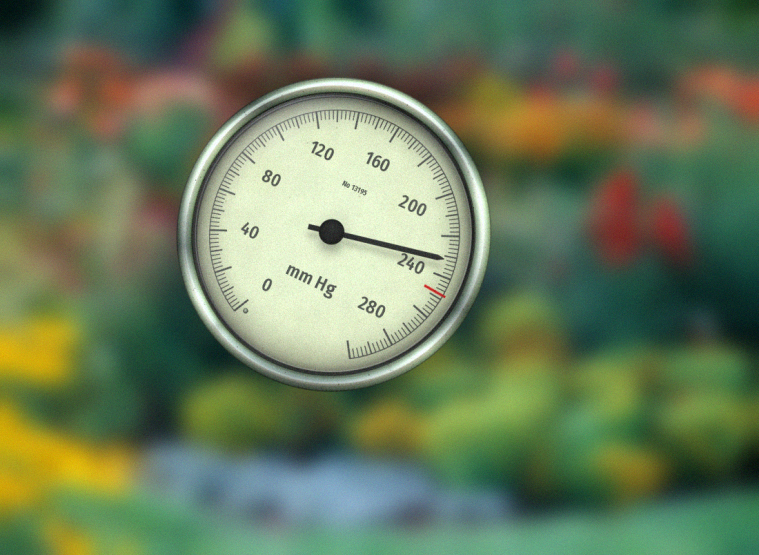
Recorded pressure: 232,mmHg
